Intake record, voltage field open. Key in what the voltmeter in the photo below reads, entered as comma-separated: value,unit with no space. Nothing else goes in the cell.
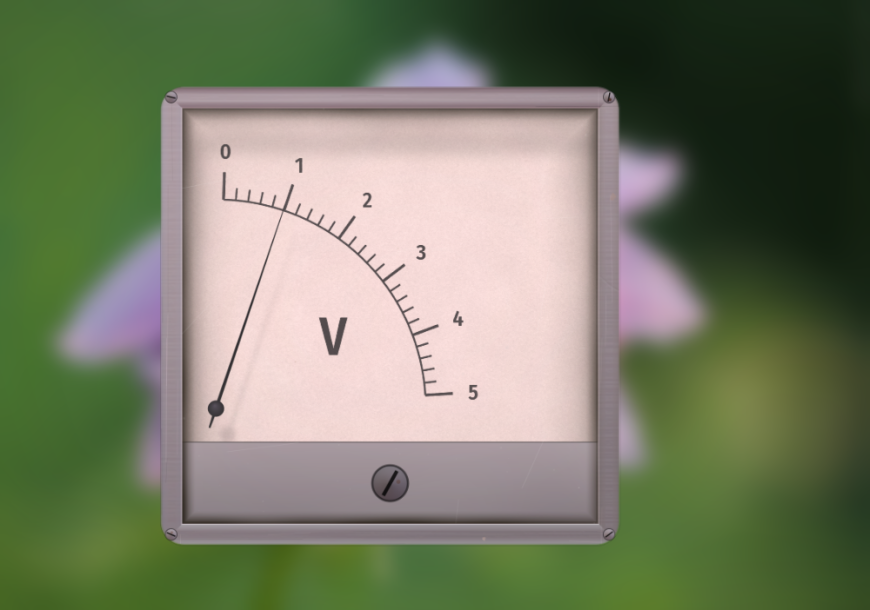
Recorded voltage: 1,V
